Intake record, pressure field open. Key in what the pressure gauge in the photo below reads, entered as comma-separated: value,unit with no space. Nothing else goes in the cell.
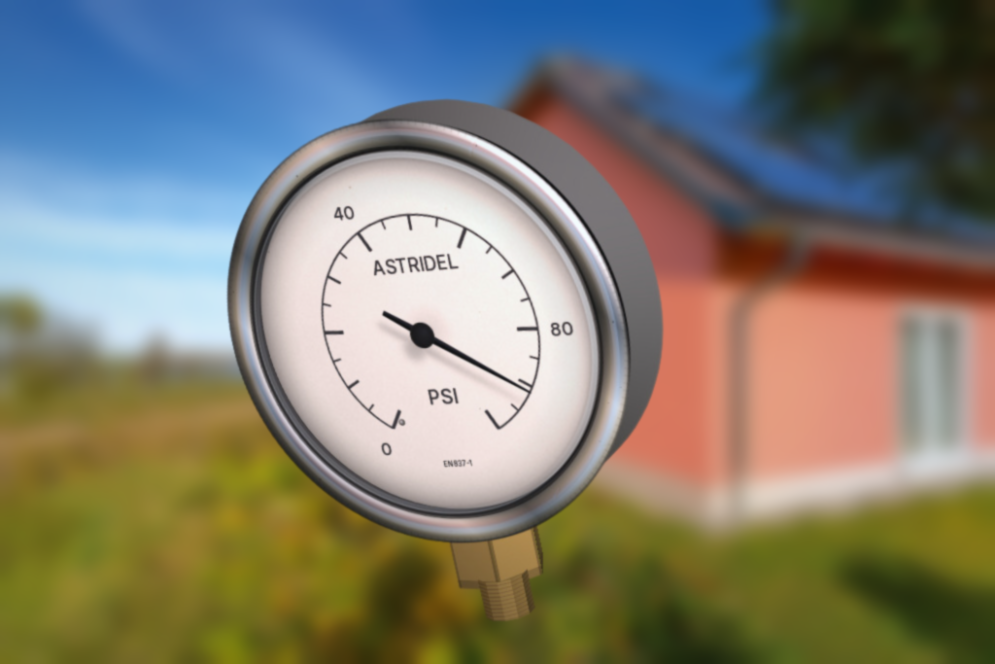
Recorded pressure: 90,psi
